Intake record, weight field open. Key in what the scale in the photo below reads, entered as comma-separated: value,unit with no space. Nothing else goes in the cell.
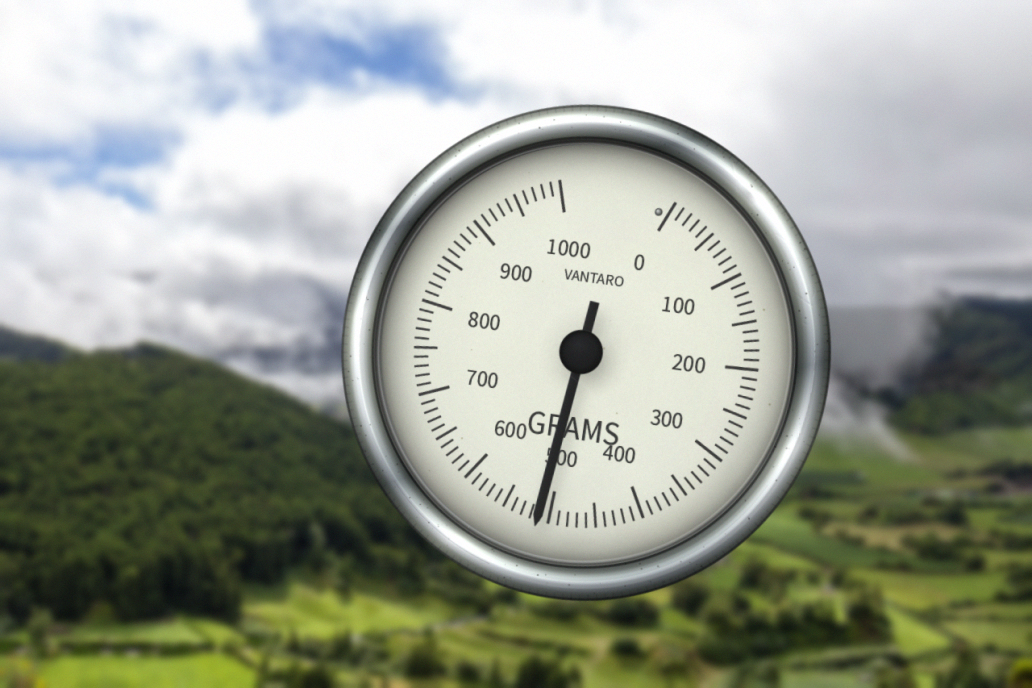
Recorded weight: 510,g
